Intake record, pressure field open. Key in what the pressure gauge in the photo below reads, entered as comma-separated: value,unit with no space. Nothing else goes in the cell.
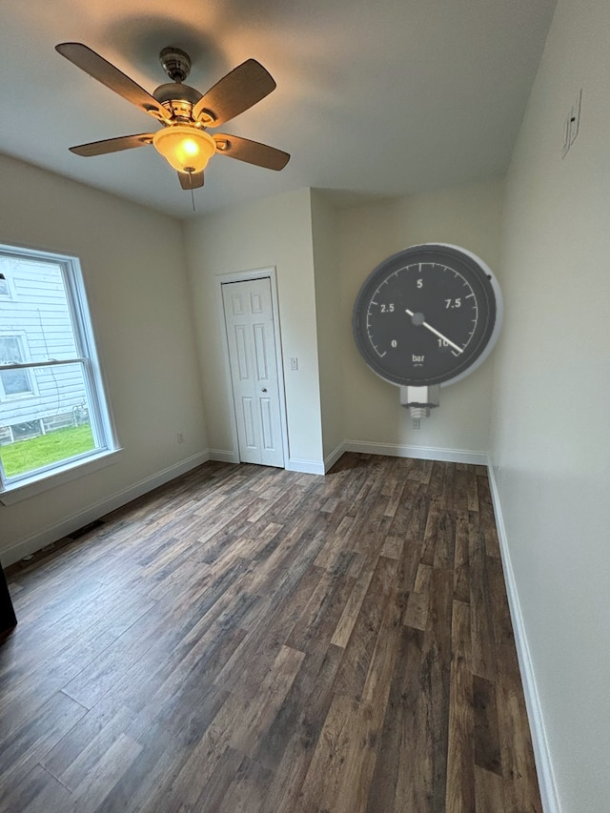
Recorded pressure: 9.75,bar
